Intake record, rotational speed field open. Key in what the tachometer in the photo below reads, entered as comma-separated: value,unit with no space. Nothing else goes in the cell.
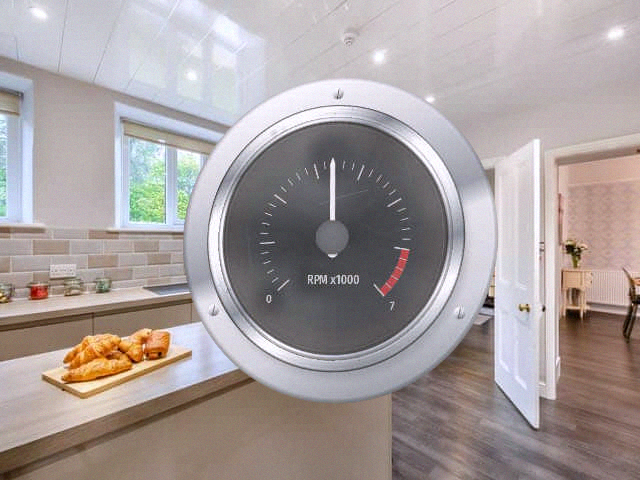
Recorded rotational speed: 3400,rpm
